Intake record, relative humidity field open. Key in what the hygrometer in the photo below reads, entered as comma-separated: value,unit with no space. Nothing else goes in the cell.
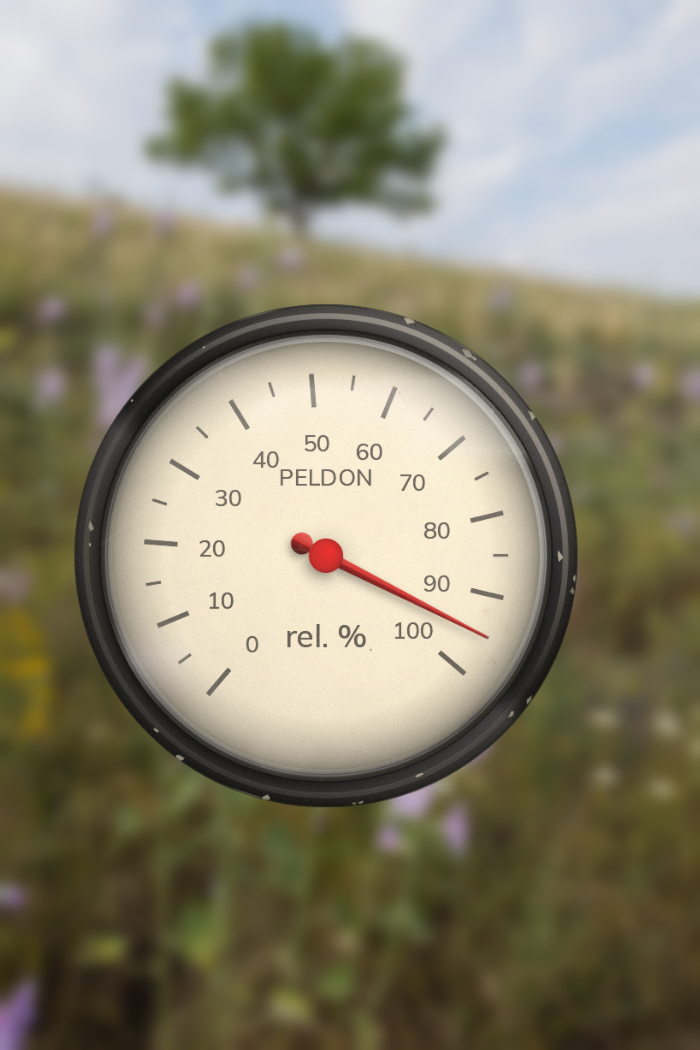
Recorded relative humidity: 95,%
